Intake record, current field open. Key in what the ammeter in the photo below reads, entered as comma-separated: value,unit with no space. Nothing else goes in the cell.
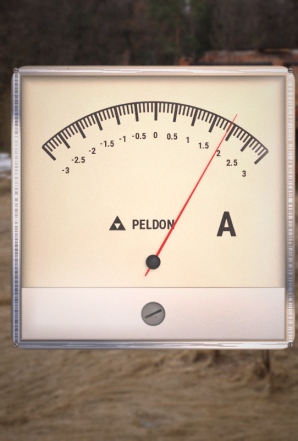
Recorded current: 1.9,A
